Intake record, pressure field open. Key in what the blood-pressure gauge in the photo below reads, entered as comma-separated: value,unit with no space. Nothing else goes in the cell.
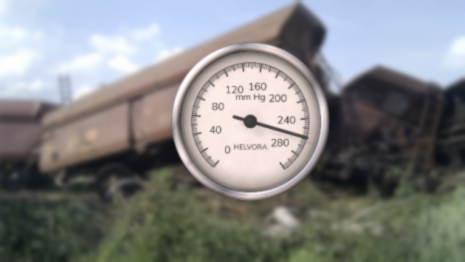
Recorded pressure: 260,mmHg
